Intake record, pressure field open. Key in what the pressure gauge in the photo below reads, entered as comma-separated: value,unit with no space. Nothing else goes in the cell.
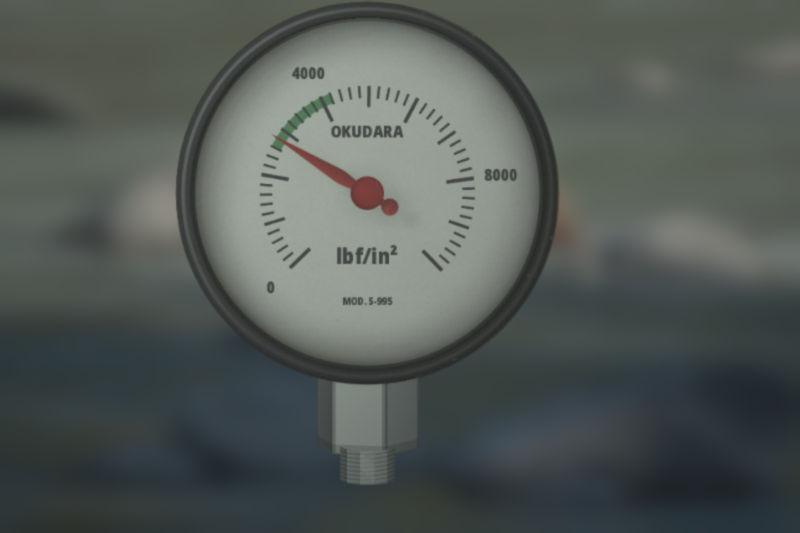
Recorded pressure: 2800,psi
